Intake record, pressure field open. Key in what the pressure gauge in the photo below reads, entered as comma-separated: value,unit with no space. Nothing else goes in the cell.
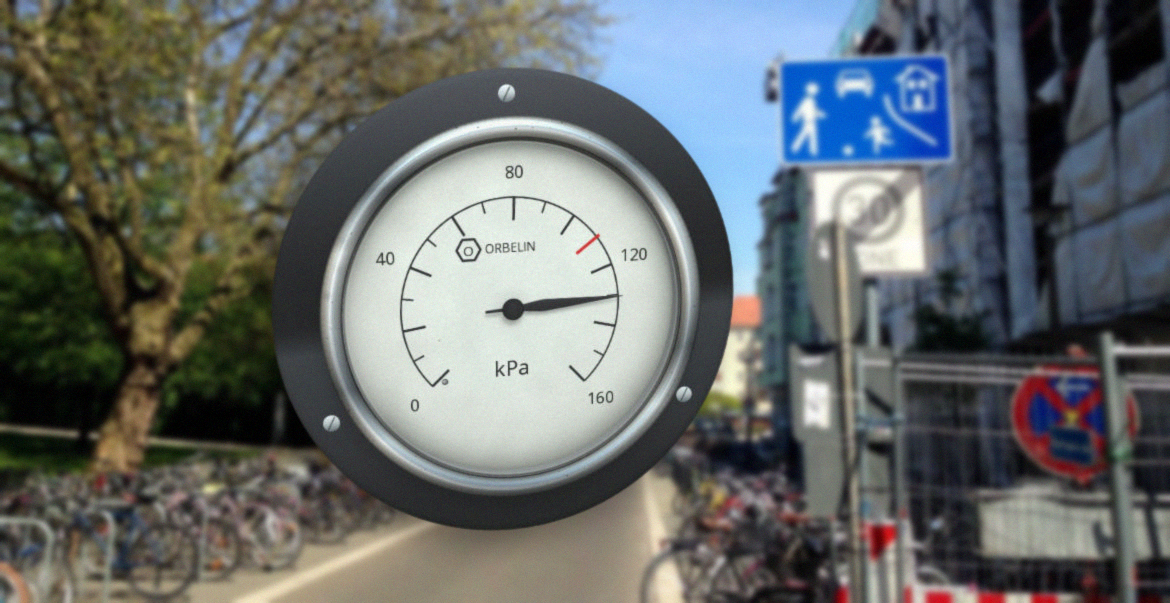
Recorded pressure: 130,kPa
